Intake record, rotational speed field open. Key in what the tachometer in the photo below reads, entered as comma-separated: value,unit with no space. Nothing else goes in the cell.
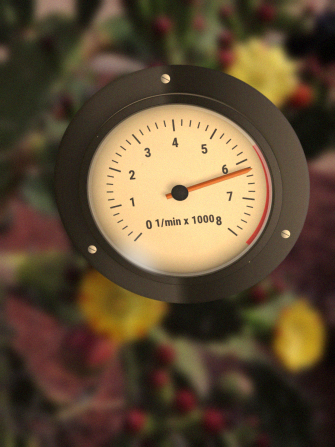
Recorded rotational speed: 6200,rpm
